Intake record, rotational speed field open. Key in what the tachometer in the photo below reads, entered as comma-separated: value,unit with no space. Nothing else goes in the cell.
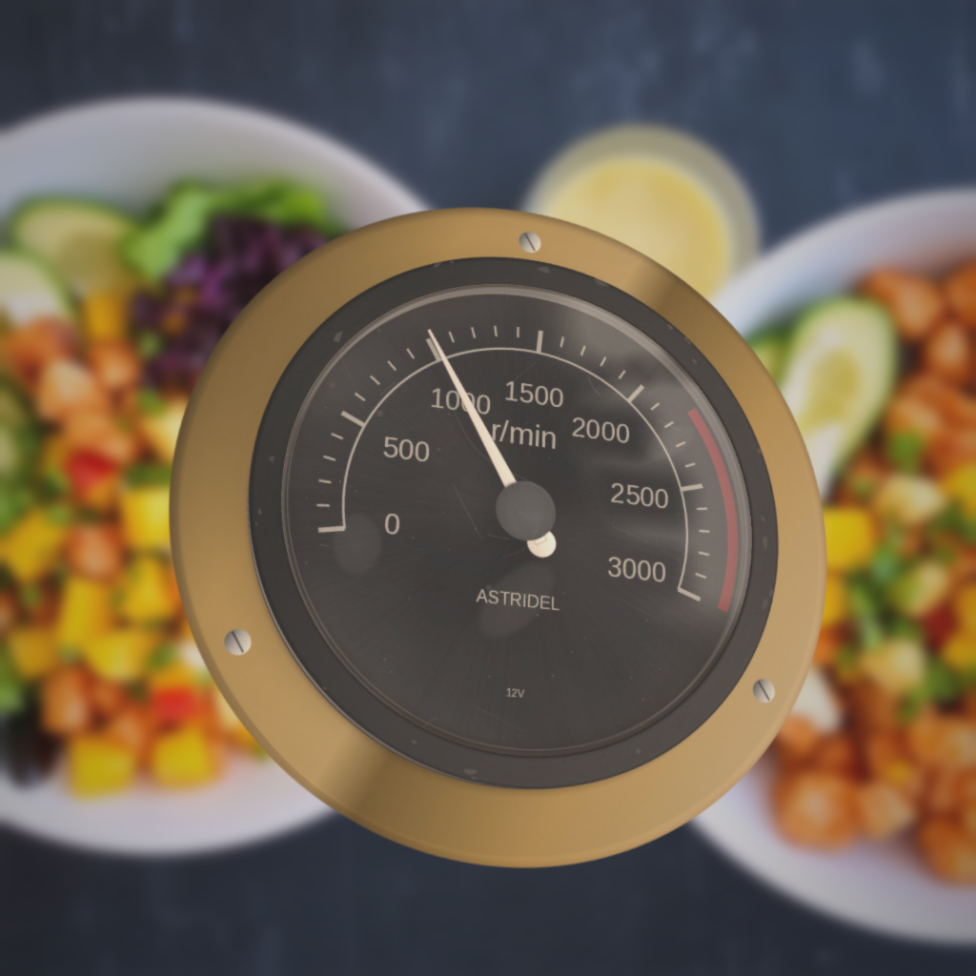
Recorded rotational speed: 1000,rpm
